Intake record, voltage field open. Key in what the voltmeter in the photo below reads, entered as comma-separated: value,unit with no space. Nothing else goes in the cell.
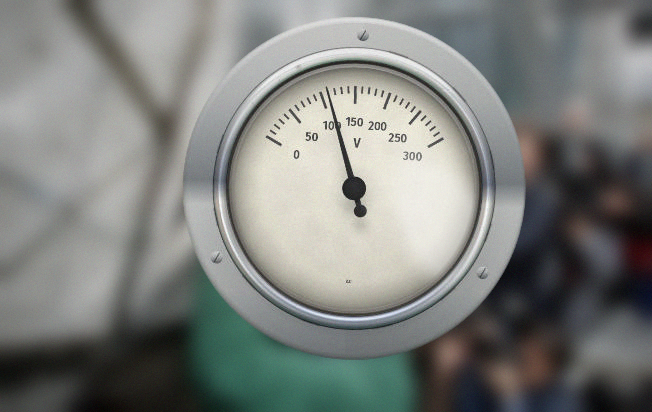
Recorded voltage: 110,V
